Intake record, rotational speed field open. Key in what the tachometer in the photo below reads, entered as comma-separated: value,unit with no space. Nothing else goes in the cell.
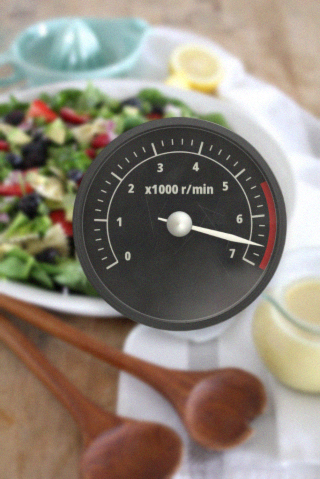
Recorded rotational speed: 6600,rpm
